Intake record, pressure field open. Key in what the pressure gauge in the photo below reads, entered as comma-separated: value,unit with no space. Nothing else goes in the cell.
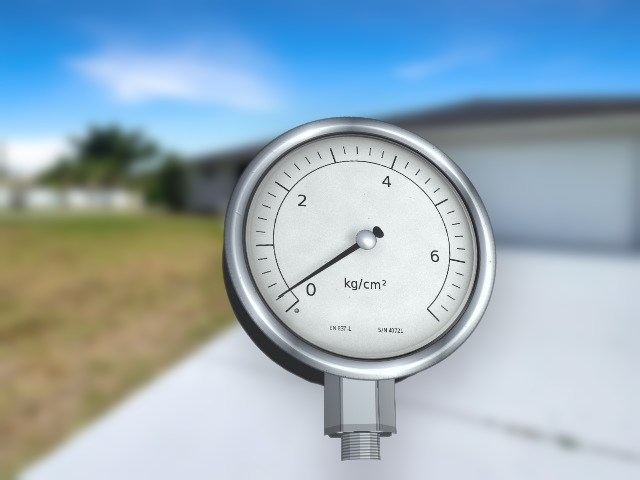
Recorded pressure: 0.2,kg/cm²
